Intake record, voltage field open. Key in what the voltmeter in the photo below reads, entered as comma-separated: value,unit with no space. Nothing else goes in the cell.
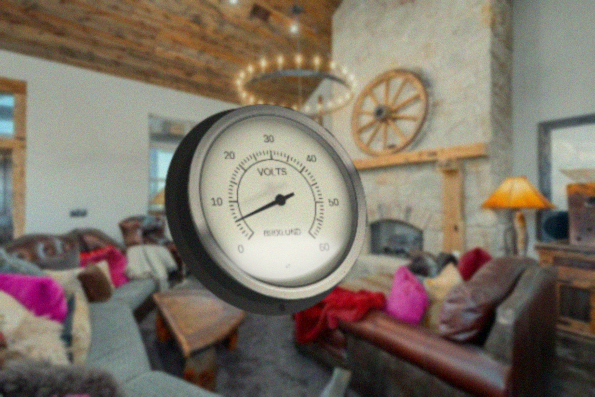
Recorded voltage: 5,V
